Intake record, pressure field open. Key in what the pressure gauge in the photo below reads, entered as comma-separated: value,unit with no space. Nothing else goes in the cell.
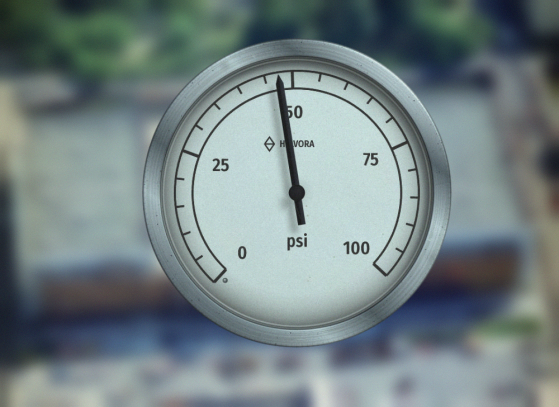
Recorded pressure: 47.5,psi
